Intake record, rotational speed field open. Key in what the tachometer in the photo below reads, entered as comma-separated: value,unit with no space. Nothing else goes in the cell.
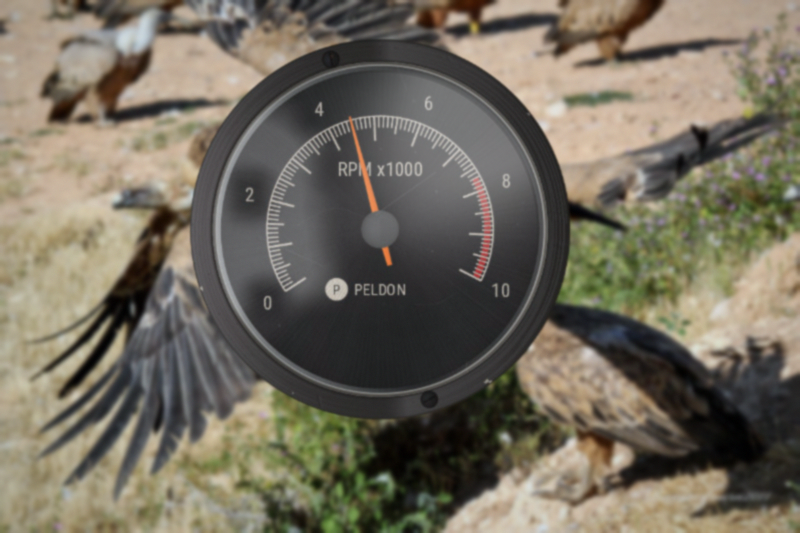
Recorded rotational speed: 4500,rpm
